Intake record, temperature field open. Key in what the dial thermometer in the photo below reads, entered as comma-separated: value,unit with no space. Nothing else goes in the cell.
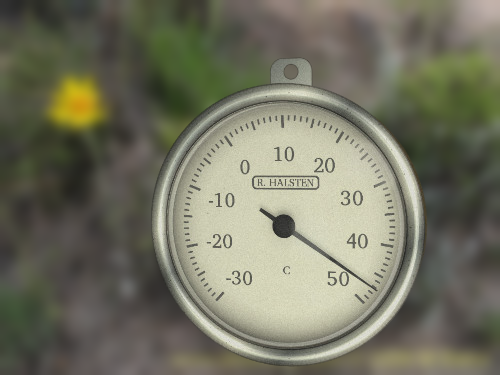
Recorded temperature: 47,°C
